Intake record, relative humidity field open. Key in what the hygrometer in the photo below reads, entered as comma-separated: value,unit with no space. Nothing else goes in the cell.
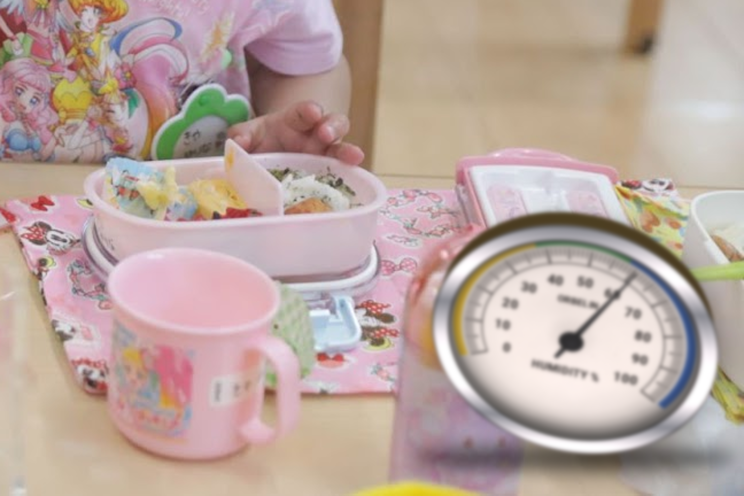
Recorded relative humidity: 60,%
